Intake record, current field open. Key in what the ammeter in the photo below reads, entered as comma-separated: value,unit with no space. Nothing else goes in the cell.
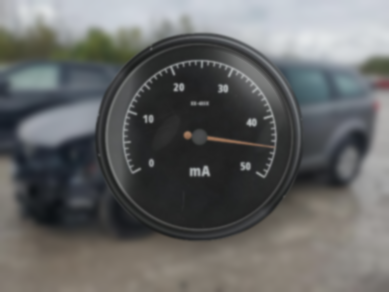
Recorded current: 45,mA
